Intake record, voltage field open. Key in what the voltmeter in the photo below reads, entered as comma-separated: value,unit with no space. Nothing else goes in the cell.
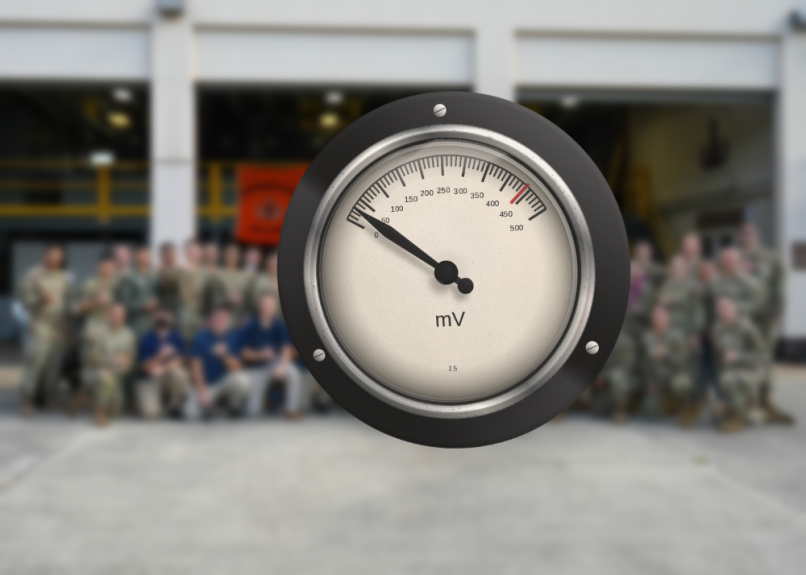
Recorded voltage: 30,mV
